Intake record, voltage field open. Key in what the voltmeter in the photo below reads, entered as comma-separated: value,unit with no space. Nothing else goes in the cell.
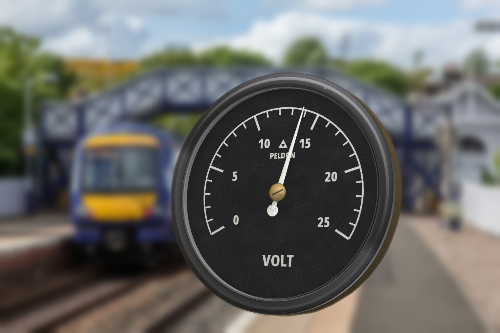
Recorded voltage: 14,V
